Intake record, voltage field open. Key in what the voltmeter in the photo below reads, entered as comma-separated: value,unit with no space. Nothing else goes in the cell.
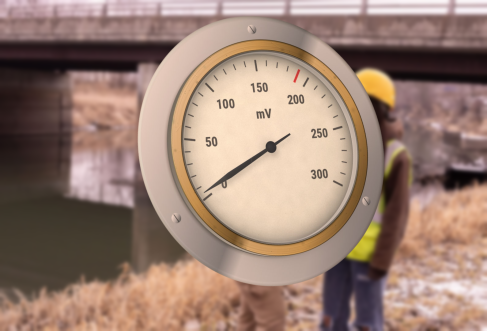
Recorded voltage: 5,mV
